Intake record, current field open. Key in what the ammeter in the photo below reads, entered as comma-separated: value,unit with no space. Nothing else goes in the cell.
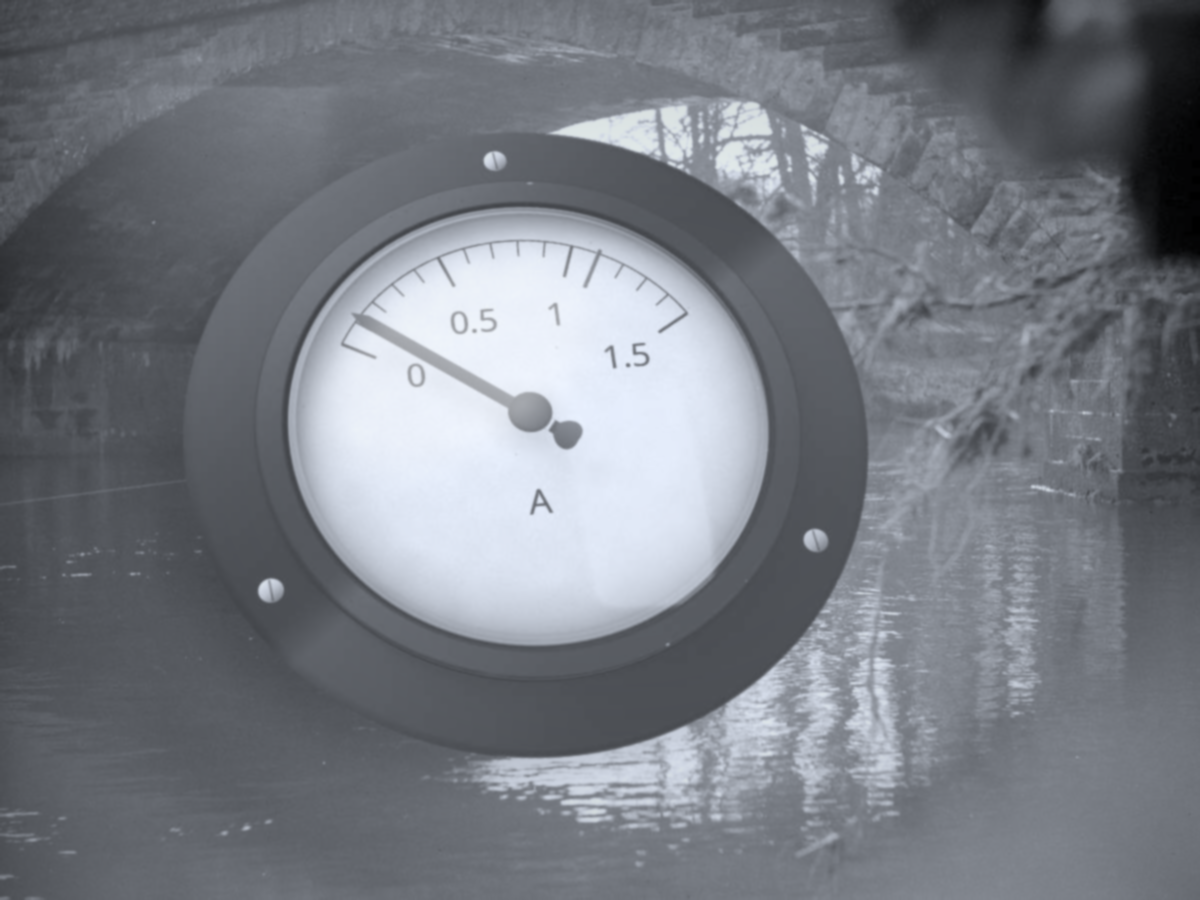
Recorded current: 0.1,A
